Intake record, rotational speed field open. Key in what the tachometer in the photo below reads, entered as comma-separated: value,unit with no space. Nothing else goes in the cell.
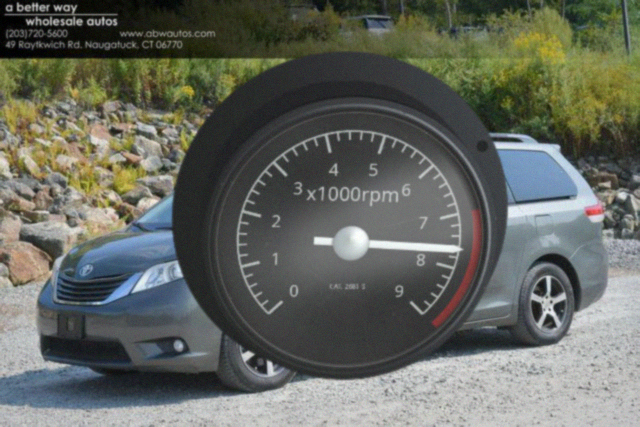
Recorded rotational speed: 7600,rpm
